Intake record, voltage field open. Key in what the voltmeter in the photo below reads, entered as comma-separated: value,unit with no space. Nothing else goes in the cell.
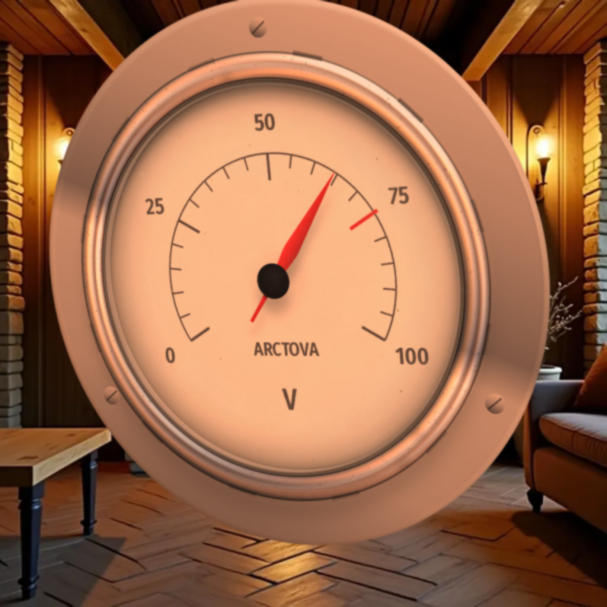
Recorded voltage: 65,V
